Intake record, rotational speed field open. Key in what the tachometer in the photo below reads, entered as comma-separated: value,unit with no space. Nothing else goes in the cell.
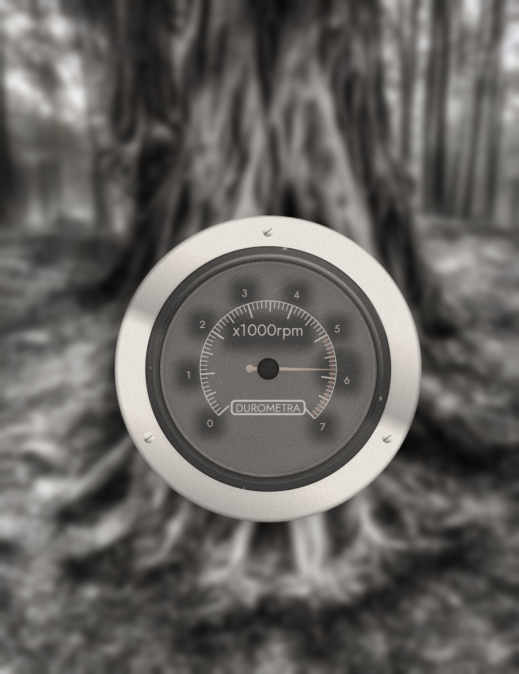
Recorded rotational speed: 5800,rpm
